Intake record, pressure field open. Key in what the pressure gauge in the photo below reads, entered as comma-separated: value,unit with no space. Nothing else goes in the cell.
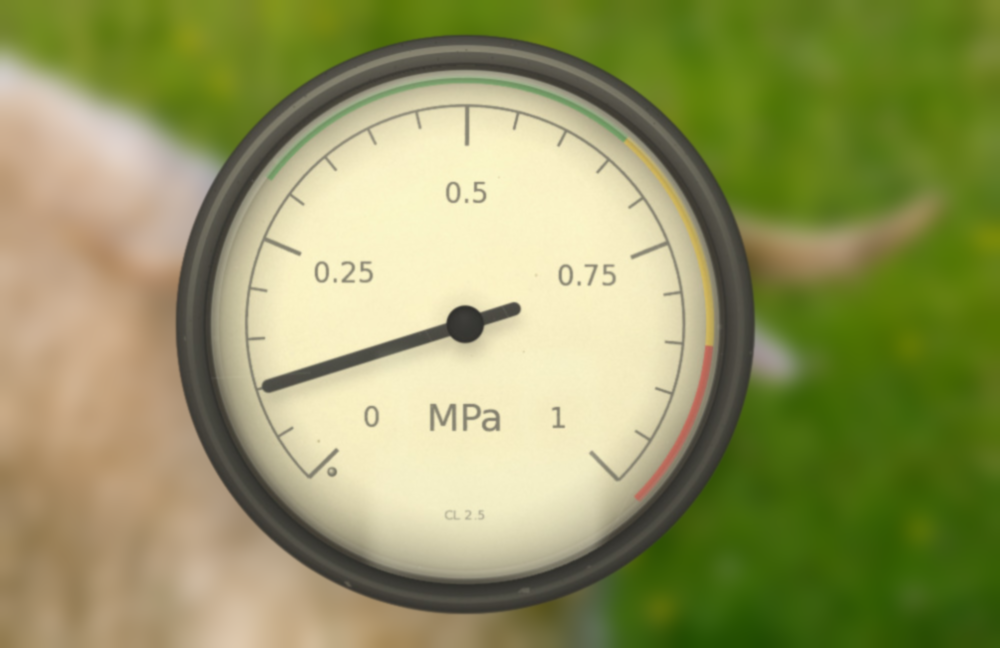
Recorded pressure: 0.1,MPa
